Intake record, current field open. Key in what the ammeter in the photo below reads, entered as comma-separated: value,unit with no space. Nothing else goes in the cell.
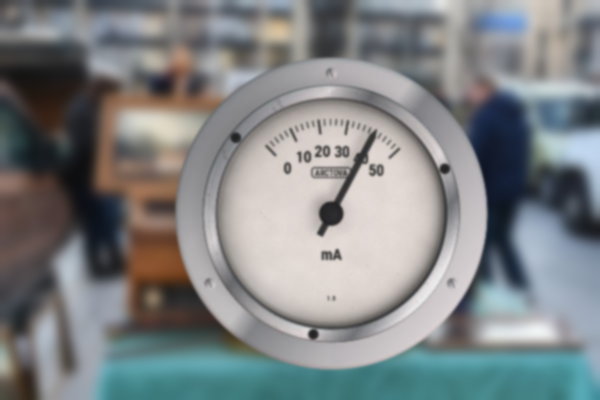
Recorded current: 40,mA
